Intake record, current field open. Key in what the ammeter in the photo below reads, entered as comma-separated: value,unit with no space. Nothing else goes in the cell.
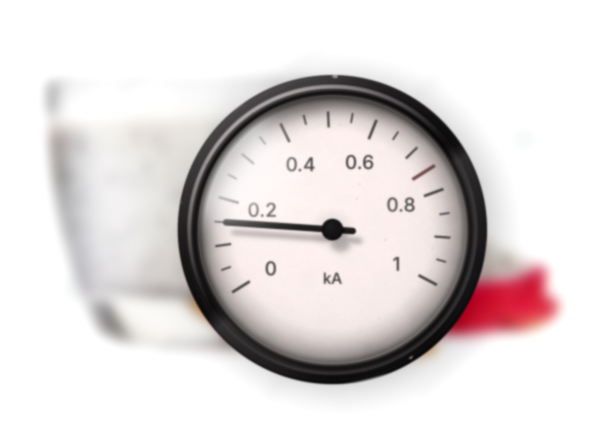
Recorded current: 0.15,kA
